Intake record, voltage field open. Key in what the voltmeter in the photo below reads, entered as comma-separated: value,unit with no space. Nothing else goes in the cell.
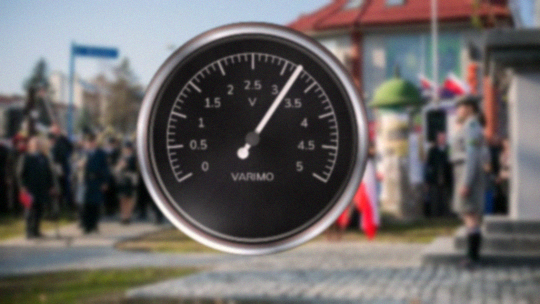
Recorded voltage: 3.2,V
